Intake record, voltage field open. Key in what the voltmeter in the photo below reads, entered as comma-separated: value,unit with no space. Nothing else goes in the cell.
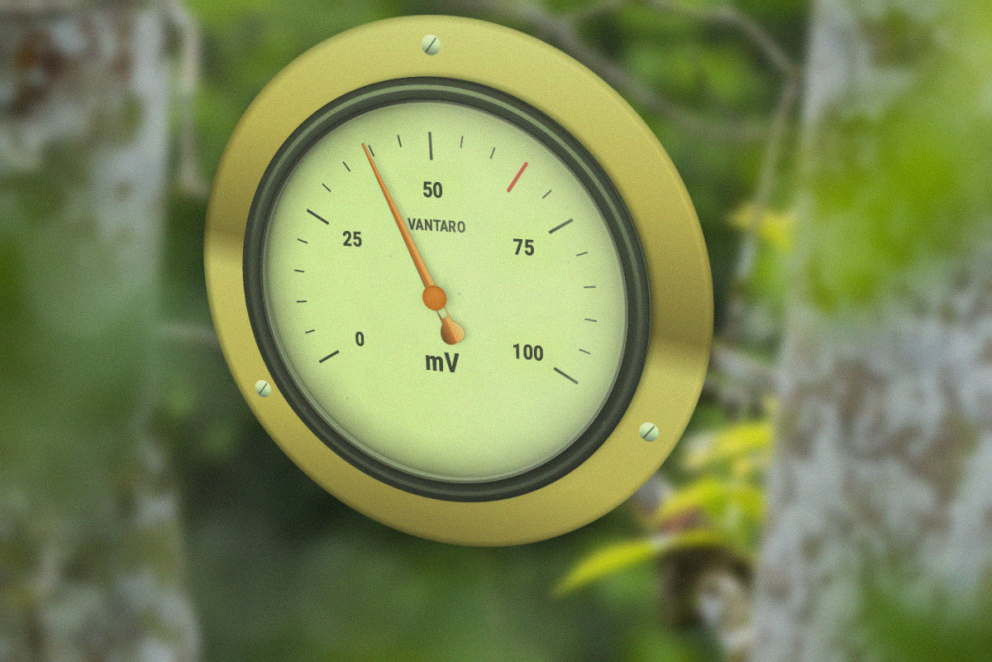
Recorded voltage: 40,mV
